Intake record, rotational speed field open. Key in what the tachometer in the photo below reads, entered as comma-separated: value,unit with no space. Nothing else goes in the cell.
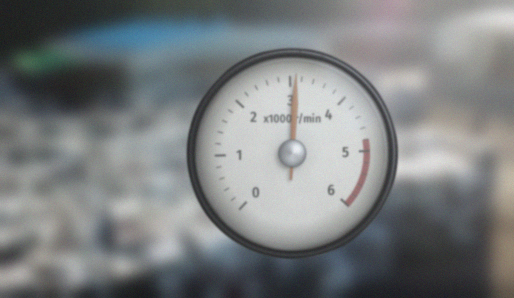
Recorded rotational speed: 3100,rpm
